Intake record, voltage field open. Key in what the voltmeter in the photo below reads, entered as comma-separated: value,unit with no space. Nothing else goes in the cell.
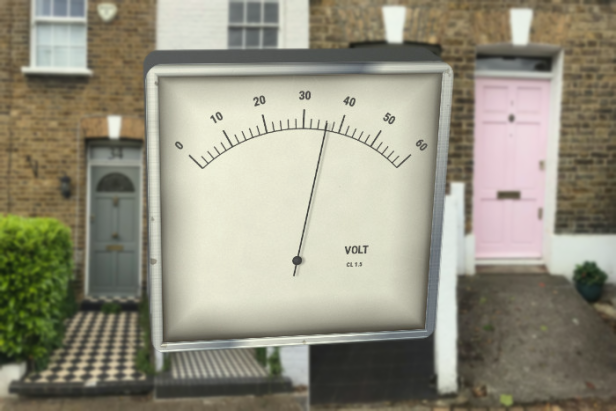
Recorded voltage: 36,V
